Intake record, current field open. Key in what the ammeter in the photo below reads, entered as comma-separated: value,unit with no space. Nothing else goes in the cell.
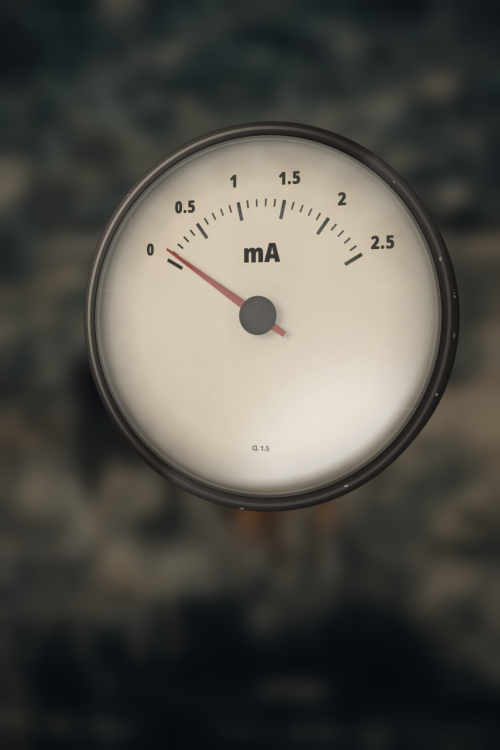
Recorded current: 0.1,mA
